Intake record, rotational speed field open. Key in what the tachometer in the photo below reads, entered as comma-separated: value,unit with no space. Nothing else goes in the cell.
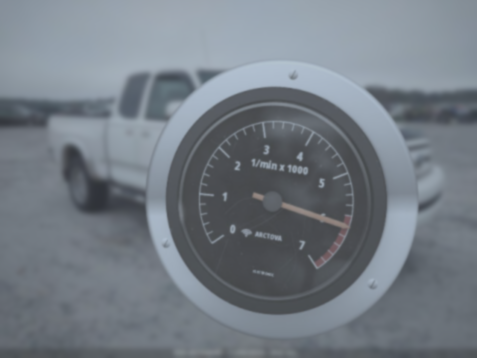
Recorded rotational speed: 6000,rpm
